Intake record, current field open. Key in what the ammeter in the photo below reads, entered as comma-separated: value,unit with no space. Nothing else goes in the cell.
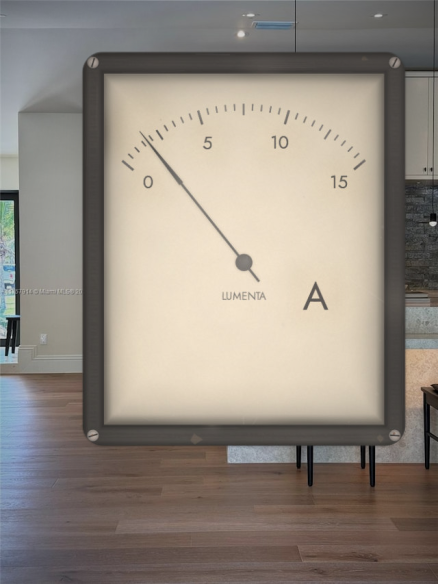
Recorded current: 1.75,A
